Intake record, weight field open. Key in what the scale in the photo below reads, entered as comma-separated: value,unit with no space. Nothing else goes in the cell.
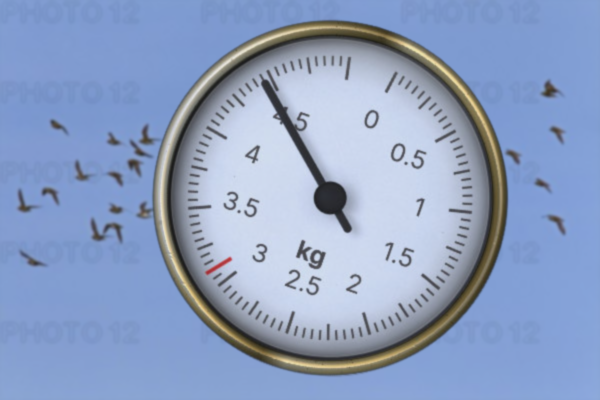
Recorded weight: 4.45,kg
